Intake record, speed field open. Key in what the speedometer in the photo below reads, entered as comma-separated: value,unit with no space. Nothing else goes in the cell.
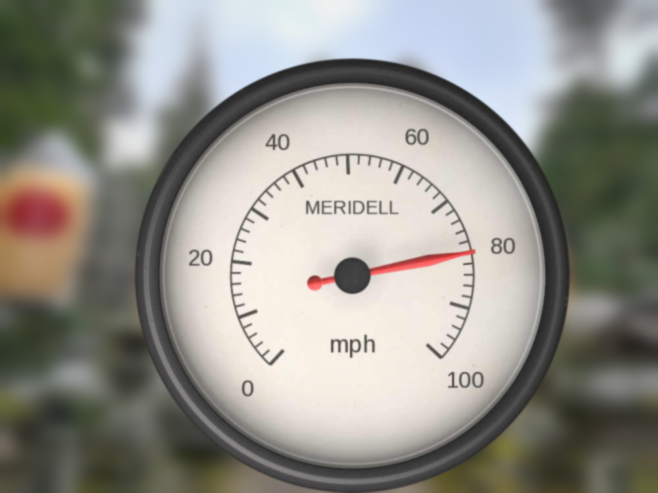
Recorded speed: 80,mph
